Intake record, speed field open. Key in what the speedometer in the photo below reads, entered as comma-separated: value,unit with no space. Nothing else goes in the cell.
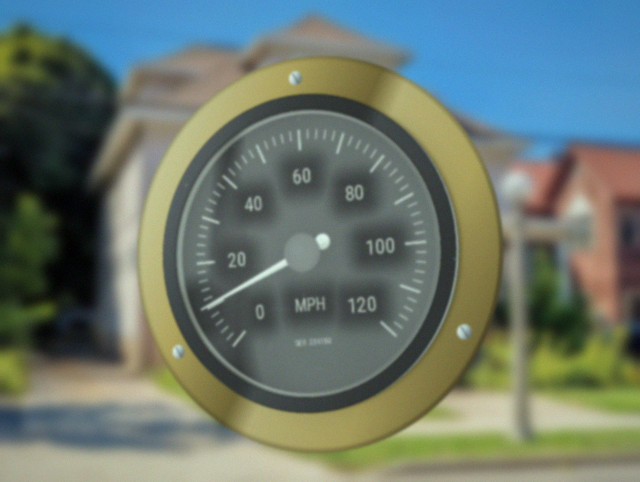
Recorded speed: 10,mph
